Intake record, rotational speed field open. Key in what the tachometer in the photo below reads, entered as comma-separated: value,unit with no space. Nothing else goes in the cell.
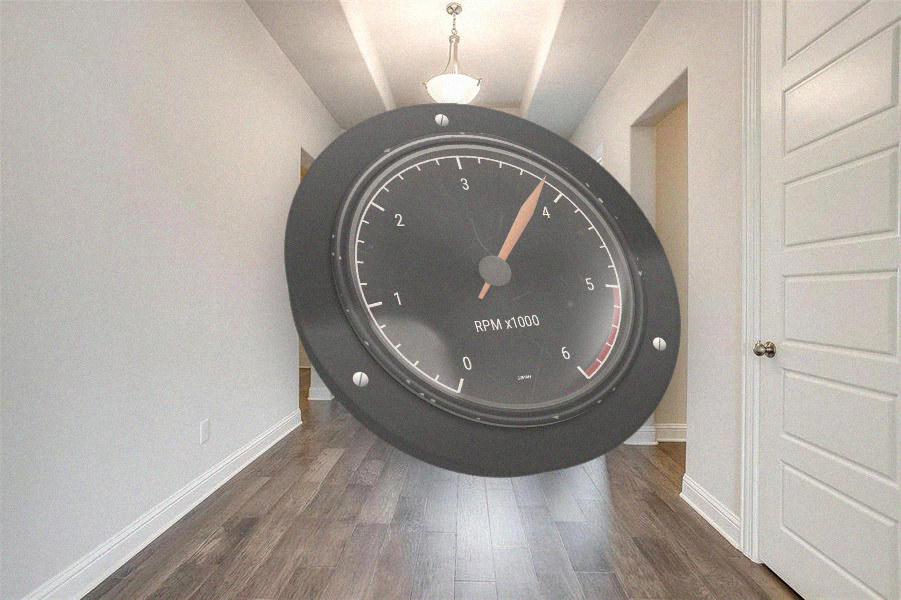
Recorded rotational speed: 3800,rpm
